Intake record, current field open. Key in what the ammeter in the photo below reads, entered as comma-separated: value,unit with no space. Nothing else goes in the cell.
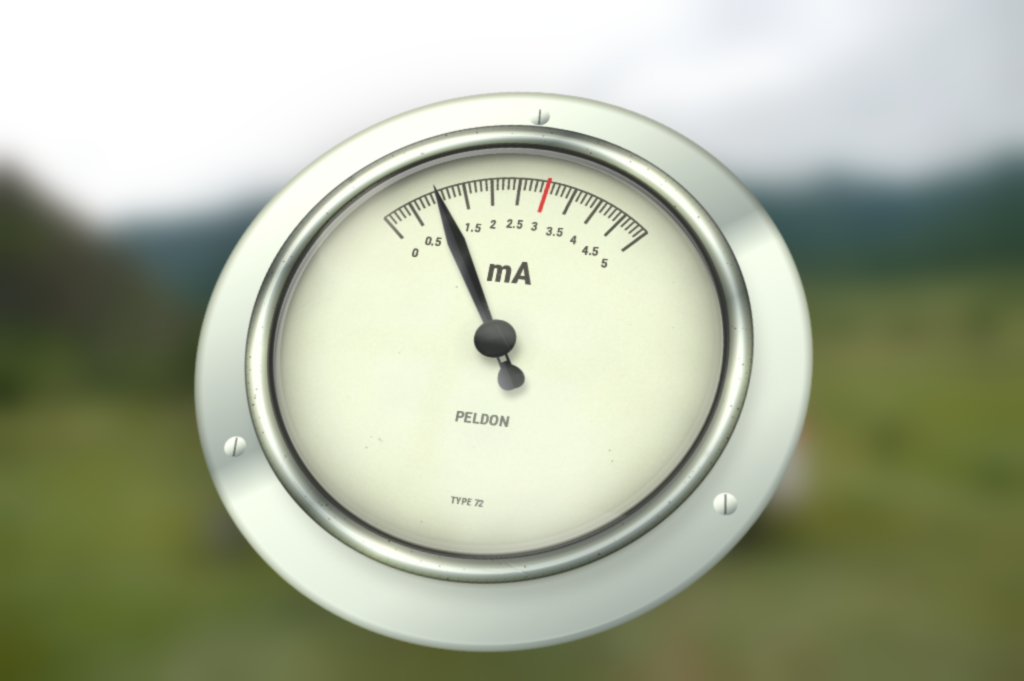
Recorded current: 1,mA
